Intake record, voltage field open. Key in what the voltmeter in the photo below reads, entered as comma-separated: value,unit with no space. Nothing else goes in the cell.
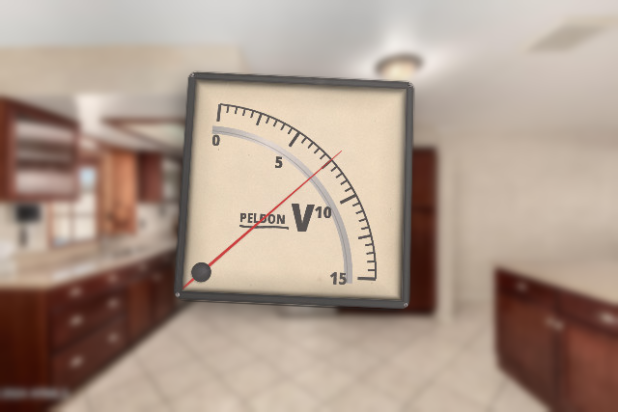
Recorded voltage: 7.5,V
